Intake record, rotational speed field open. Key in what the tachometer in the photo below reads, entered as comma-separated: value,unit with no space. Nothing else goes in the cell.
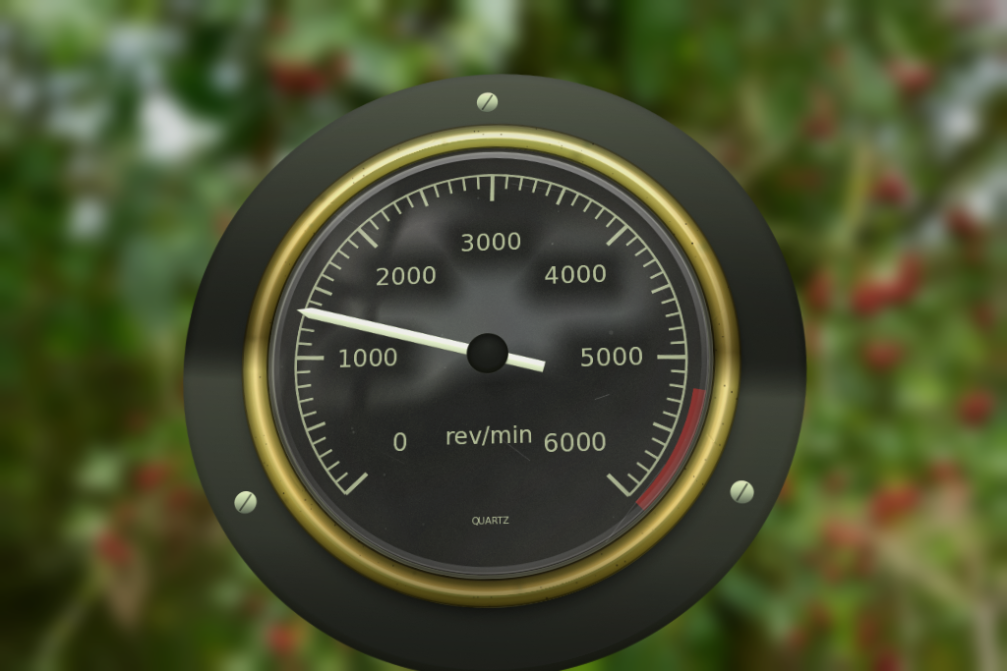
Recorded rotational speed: 1300,rpm
